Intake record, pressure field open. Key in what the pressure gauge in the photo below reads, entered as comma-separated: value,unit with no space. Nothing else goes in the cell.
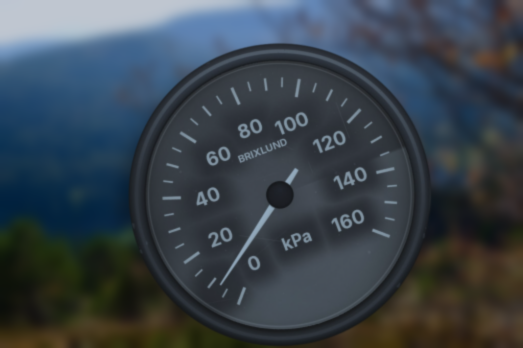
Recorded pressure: 7.5,kPa
